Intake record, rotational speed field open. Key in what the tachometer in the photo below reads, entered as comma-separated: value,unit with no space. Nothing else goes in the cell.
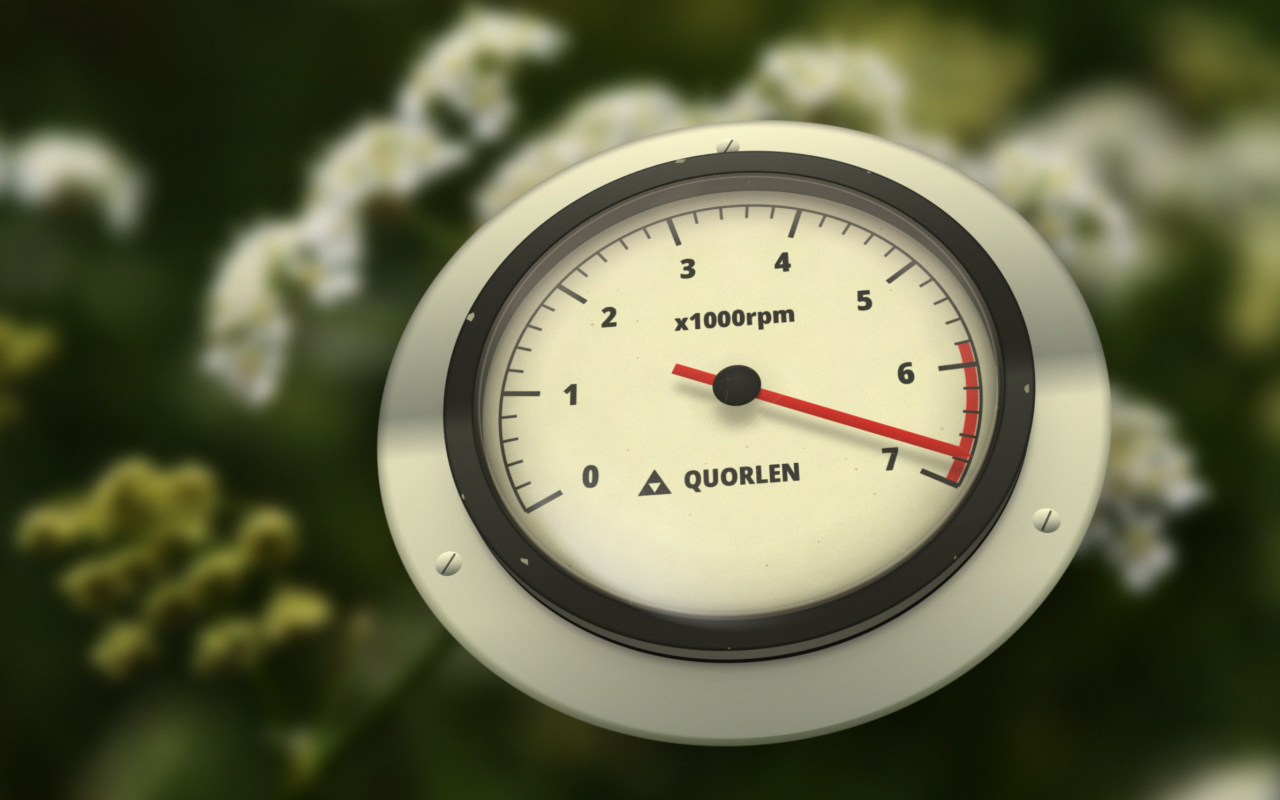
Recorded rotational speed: 6800,rpm
